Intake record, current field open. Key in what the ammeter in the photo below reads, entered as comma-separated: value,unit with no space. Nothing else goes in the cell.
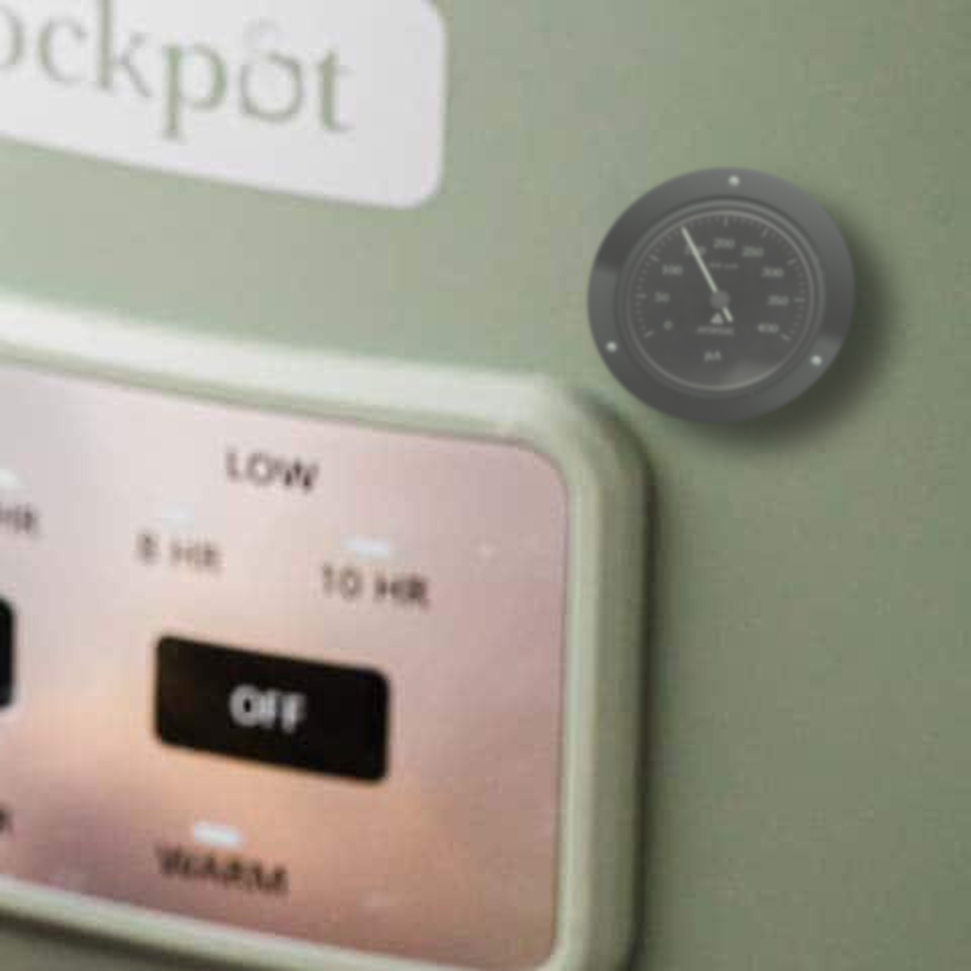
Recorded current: 150,µA
